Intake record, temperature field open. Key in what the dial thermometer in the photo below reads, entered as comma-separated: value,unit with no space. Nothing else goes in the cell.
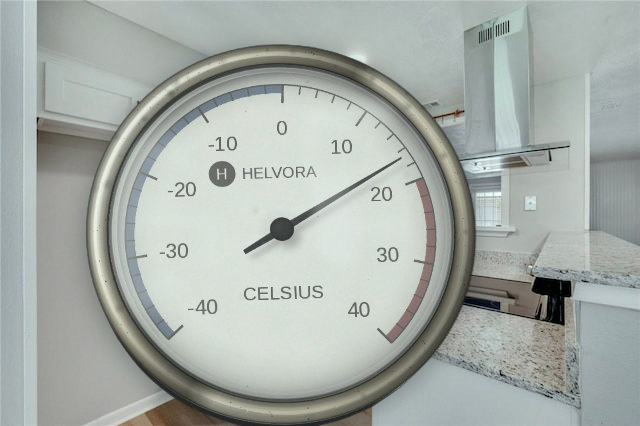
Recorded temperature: 17,°C
